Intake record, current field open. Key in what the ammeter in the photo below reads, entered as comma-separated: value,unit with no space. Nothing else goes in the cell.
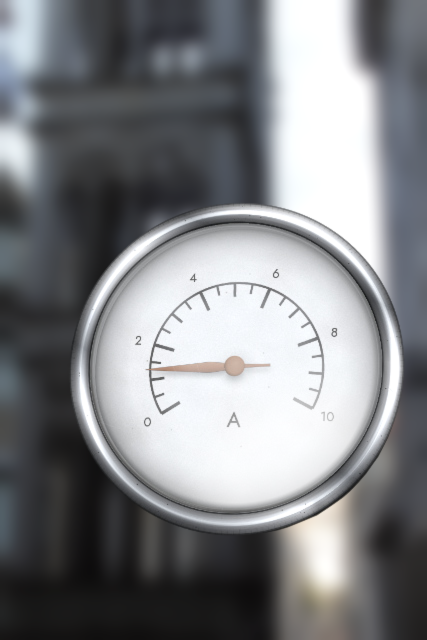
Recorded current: 1.25,A
